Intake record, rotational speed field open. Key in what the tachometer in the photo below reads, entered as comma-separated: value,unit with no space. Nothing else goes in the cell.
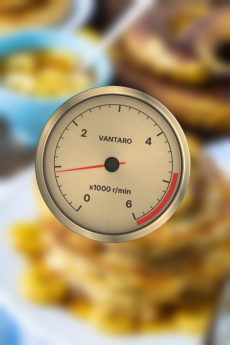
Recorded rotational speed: 900,rpm
